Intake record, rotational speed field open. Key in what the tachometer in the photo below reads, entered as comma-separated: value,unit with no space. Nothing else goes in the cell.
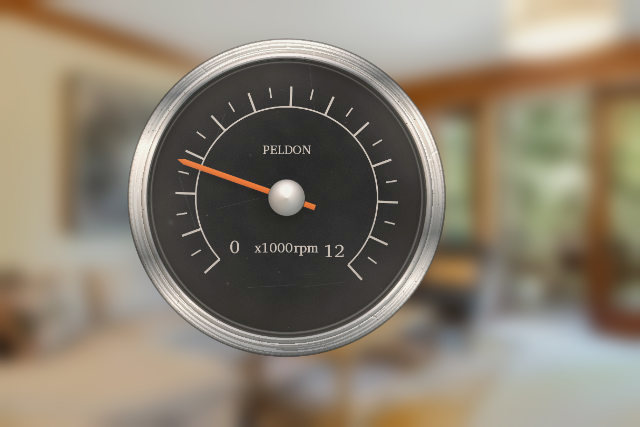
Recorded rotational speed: 2750,rpm
